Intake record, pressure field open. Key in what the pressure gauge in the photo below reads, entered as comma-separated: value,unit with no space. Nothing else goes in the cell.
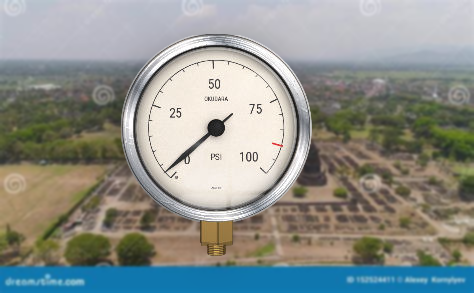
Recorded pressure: 2.5,psi
